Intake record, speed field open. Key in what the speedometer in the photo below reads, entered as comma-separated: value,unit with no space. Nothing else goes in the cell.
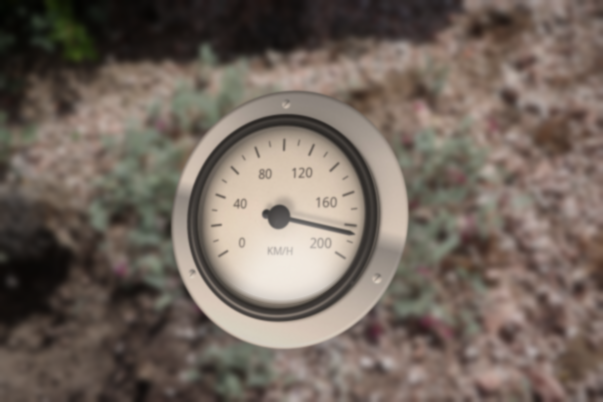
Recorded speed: 185,km/h
